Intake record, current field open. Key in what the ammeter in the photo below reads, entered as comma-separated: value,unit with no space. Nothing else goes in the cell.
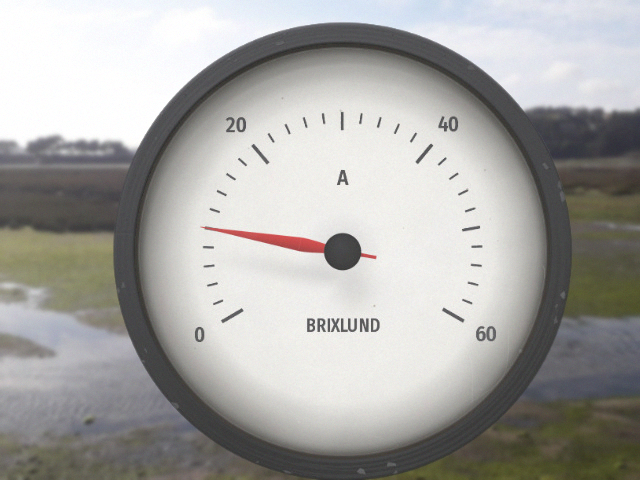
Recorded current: 10,A
